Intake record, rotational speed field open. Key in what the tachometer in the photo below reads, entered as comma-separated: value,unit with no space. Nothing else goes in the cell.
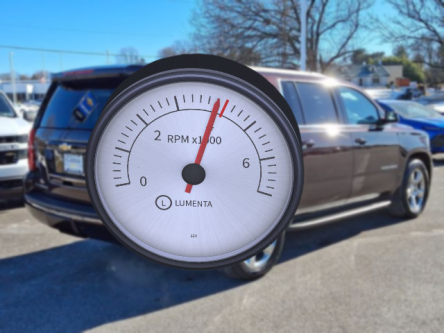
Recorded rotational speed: 4000,rpm
